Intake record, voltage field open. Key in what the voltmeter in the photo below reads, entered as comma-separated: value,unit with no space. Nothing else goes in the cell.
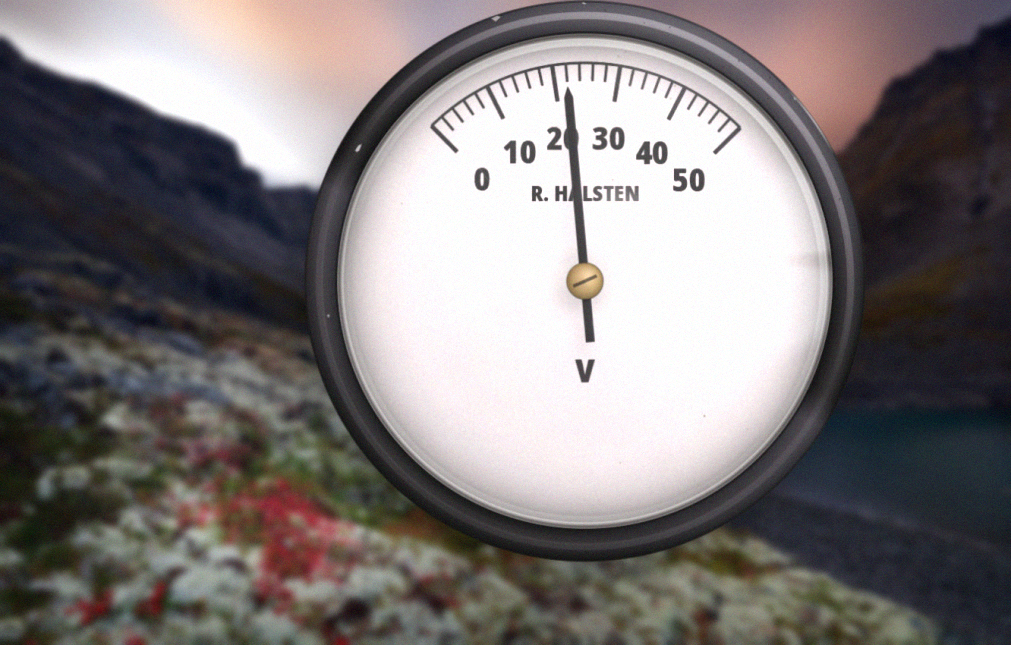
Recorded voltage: 22,V
